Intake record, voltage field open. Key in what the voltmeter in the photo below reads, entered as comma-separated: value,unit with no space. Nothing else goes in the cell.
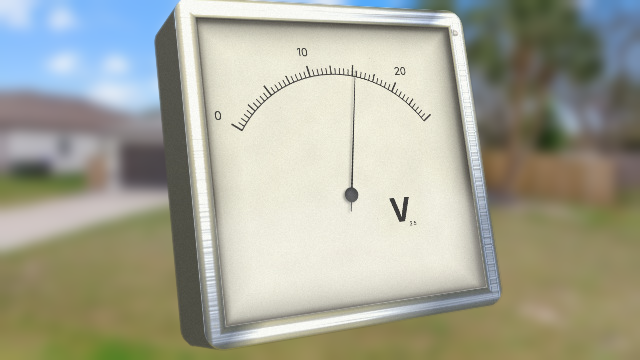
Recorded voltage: 15,V
